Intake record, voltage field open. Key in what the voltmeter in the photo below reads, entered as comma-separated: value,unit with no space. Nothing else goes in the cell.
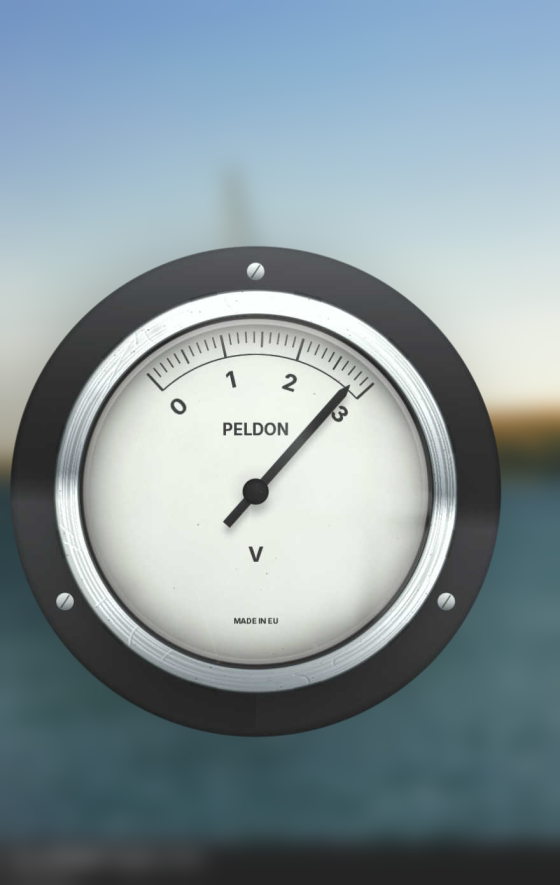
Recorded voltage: 2.8,V
